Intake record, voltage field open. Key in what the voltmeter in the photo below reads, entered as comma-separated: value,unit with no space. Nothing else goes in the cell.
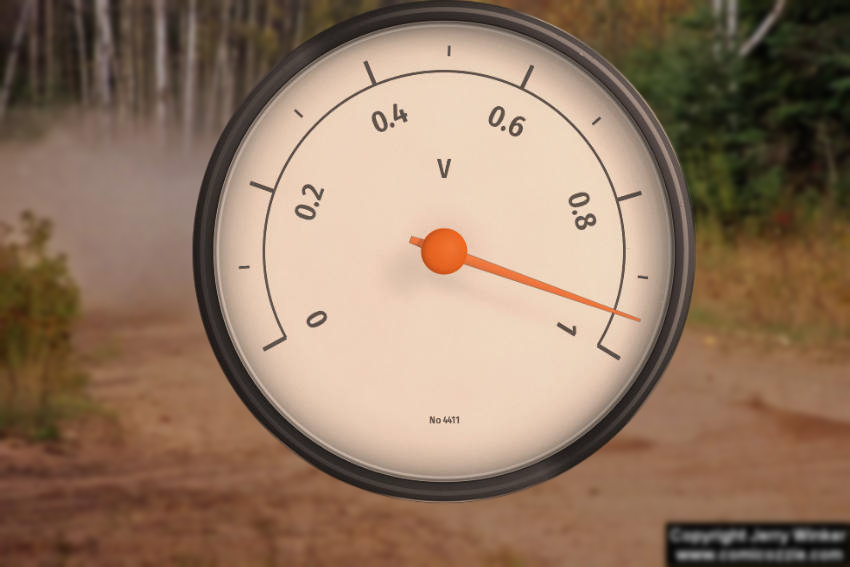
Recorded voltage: 0.95,V
